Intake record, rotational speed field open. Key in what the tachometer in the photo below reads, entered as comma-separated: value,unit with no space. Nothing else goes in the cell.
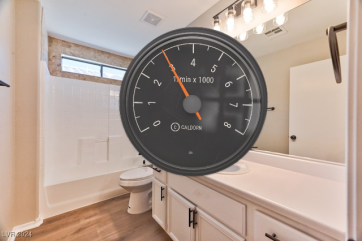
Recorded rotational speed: 3000,rpm
